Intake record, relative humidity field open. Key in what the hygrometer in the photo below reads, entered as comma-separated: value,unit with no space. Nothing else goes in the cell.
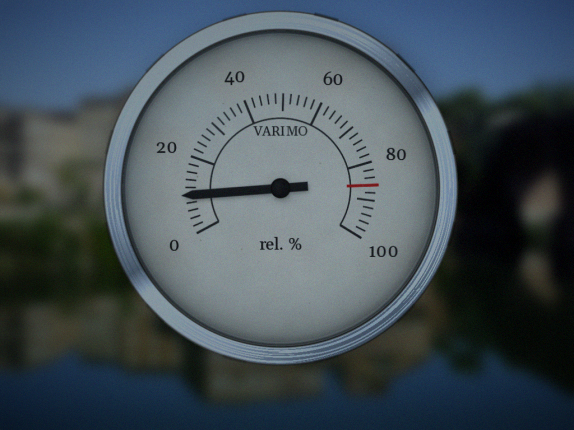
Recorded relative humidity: 10,%
